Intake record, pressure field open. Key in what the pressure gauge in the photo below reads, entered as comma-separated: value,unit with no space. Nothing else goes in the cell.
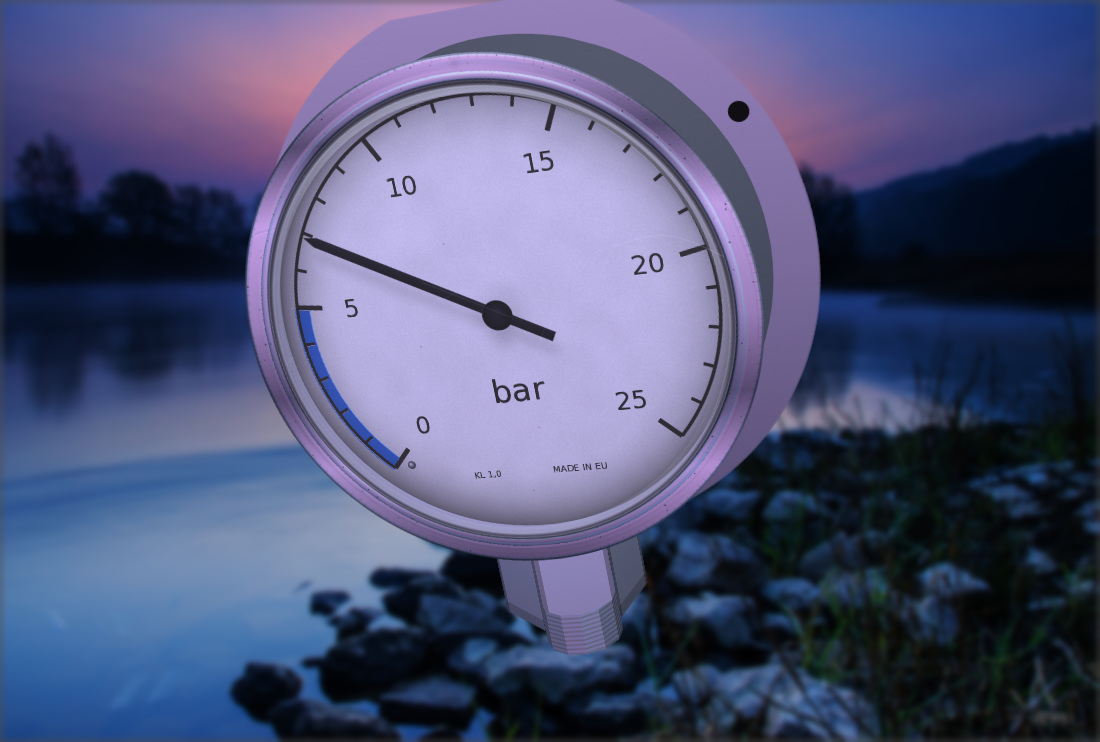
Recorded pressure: 7,bar
